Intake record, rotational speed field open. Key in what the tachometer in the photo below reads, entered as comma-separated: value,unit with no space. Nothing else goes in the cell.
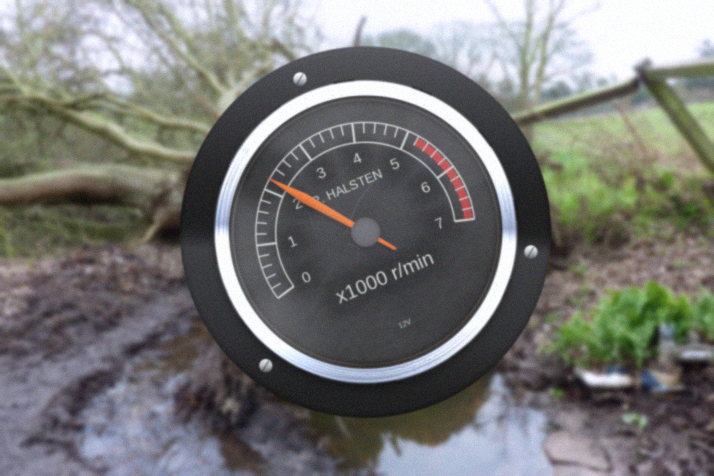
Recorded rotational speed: 2200,rpm
